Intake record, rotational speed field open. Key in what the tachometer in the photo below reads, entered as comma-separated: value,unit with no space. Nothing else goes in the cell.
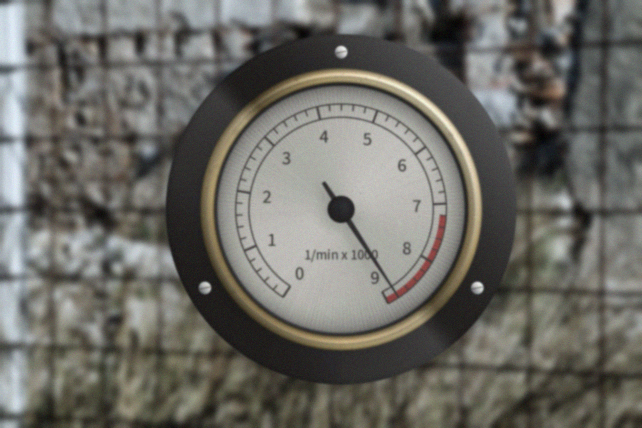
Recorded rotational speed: 8800,rpm
